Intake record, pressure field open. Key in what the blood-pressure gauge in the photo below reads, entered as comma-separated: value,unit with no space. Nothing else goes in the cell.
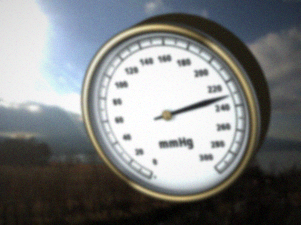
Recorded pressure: 230,mmHg
